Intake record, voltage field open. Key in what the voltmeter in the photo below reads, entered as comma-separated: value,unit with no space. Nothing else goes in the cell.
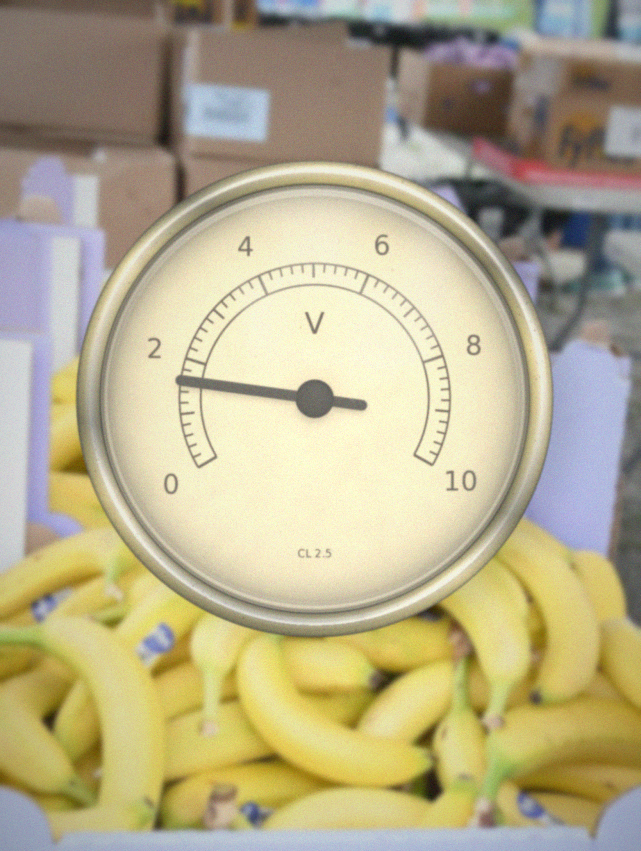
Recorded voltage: 1.6,V
